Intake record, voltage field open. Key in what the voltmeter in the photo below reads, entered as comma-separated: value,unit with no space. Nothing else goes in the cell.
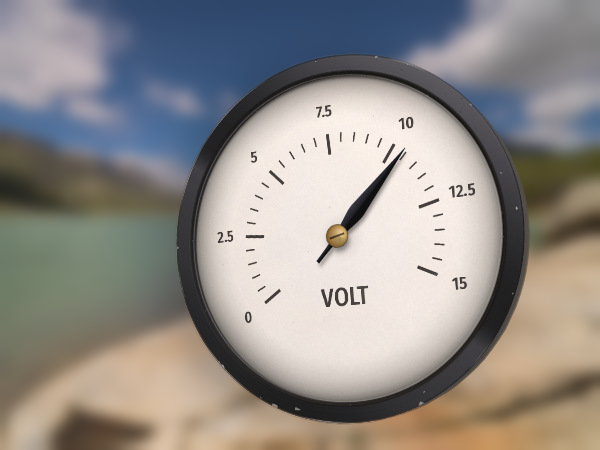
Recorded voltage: 10.5,V
